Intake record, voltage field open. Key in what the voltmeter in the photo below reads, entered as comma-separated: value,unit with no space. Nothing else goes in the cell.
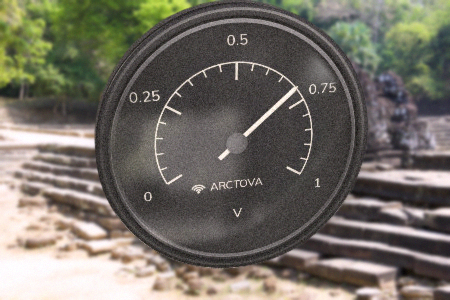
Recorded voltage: 0.7,V
